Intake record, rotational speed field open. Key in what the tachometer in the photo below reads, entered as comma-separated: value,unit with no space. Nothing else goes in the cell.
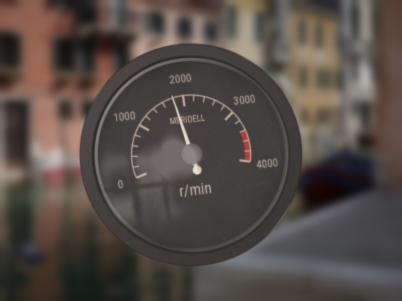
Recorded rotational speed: 1800,rpm
